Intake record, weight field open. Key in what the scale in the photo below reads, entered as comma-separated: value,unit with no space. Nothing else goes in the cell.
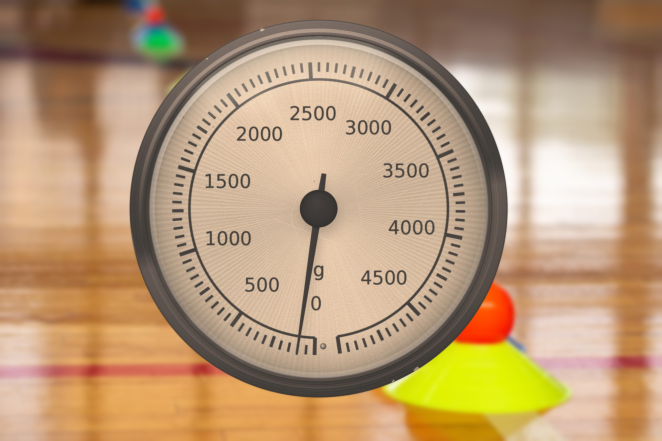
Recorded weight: 100,g
